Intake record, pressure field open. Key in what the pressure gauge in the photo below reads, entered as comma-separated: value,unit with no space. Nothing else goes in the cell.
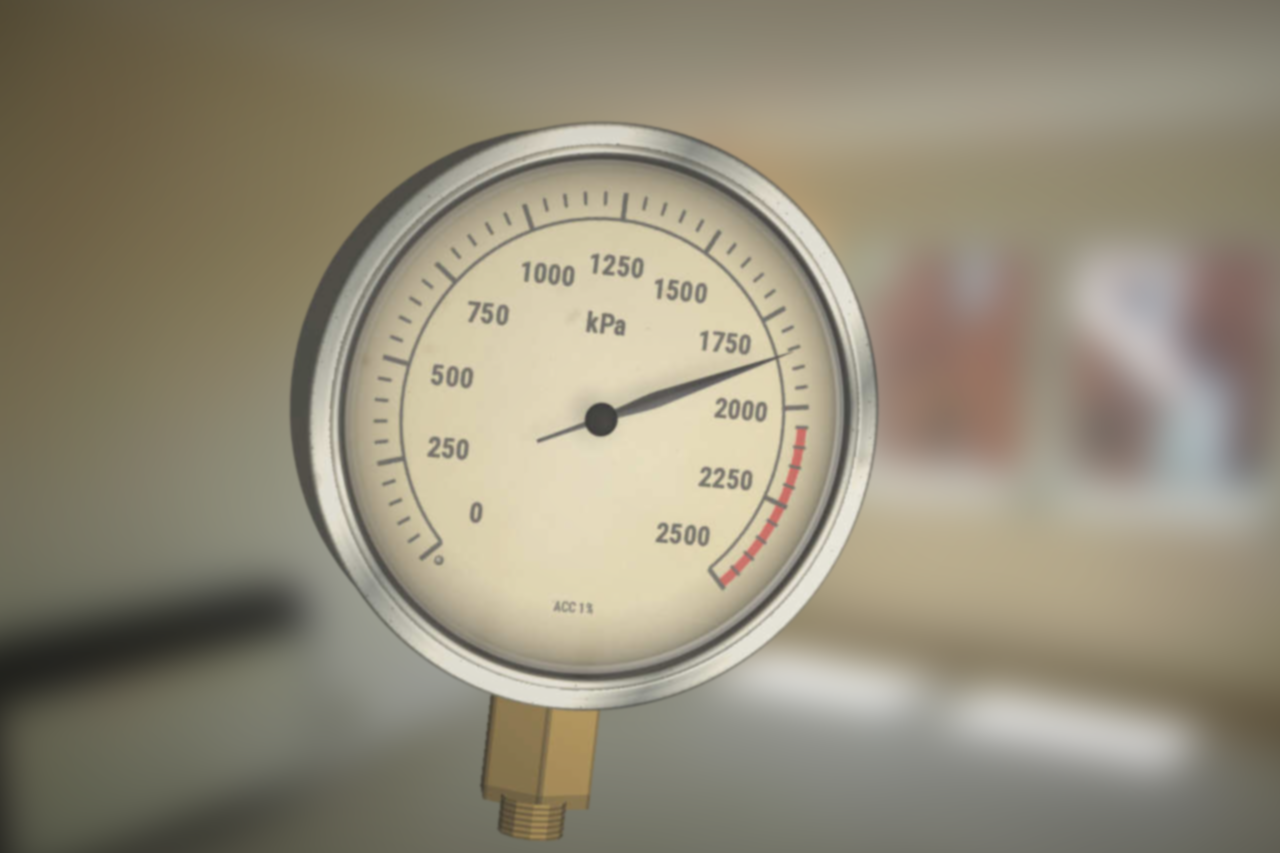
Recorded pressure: 1850,kPa
